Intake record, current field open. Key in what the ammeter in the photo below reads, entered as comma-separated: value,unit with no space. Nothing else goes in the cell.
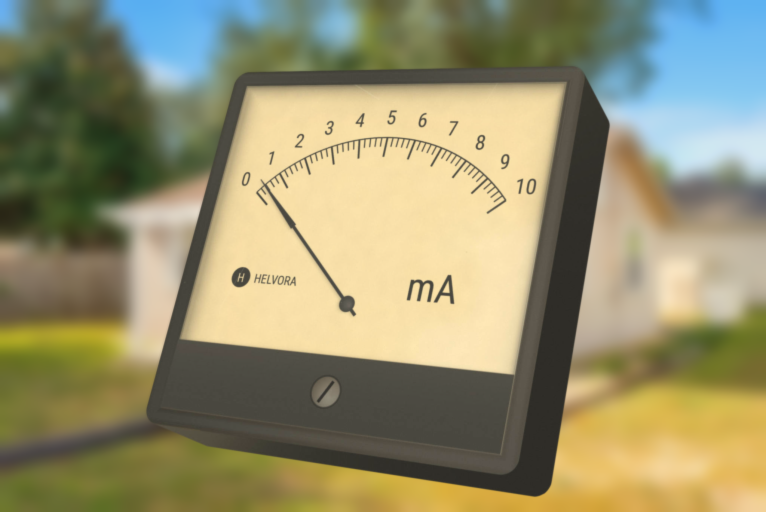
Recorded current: 0.4,mA
